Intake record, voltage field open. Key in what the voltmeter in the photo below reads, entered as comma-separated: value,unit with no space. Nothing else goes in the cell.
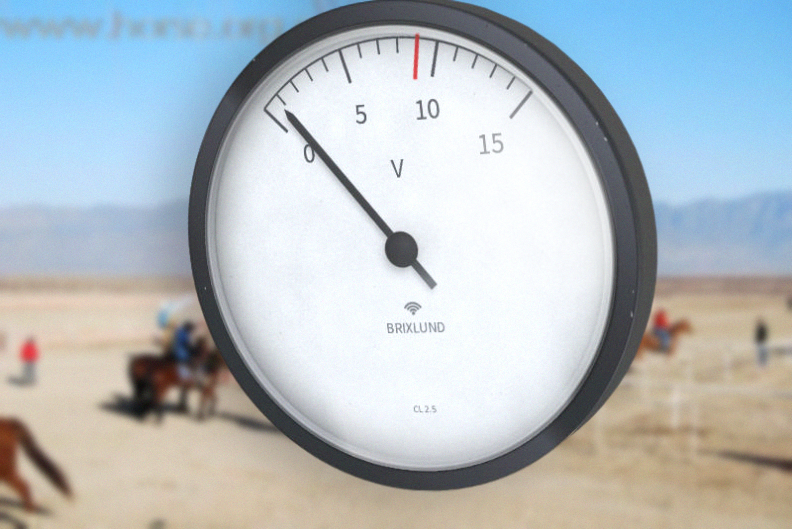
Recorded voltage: 1,V
